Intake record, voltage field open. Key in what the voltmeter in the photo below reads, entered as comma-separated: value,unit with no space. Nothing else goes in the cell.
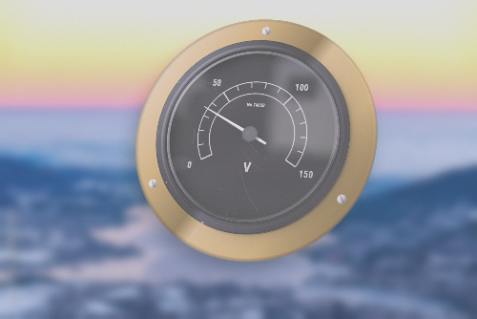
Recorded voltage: 35,V
